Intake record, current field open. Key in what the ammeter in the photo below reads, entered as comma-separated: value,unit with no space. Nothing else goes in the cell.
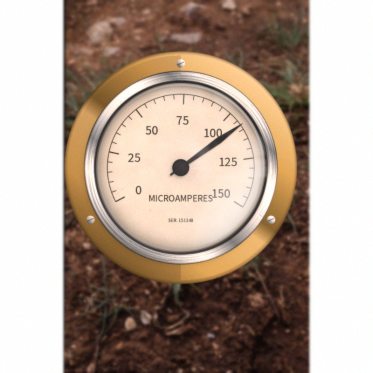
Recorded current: 107.5,µA
